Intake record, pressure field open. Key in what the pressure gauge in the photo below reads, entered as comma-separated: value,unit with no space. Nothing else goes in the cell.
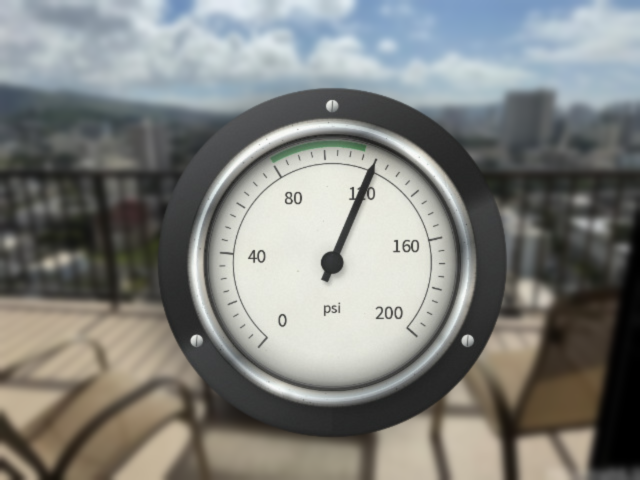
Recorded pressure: 120,psi
